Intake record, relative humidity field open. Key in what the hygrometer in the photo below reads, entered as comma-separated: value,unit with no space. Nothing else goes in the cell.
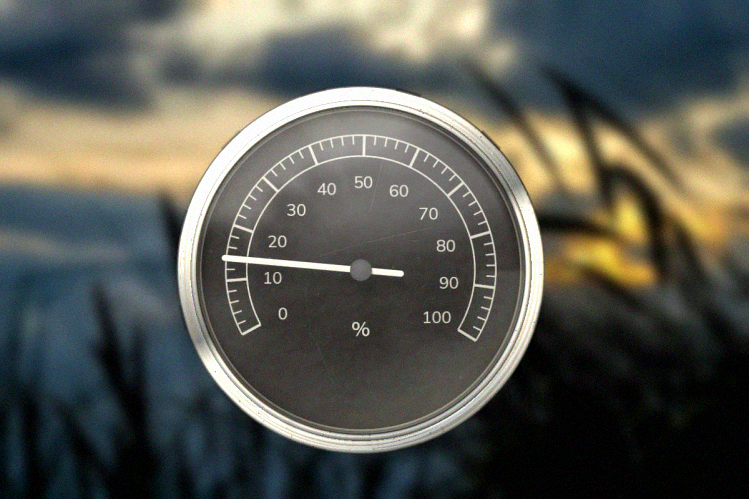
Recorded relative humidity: 14,%
